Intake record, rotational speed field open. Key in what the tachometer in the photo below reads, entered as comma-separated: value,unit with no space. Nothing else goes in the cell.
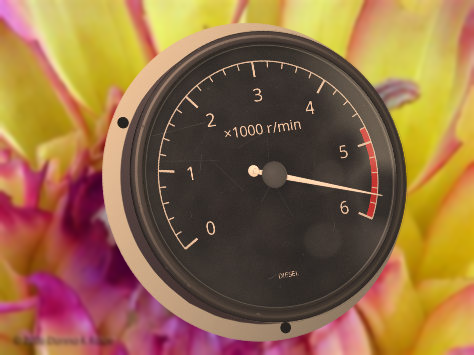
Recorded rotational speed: 5700,rpm
